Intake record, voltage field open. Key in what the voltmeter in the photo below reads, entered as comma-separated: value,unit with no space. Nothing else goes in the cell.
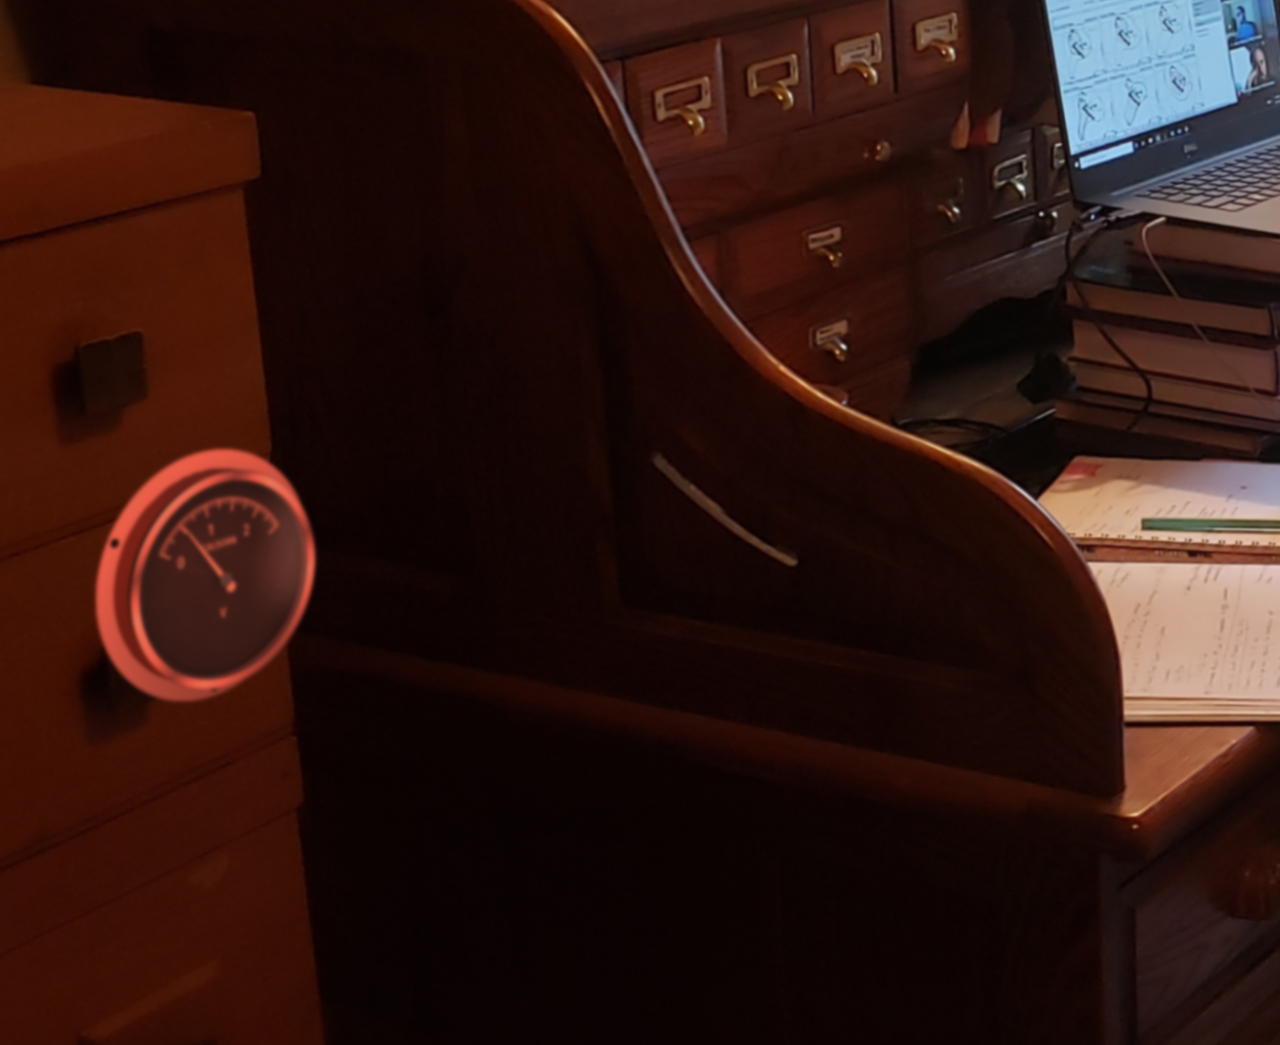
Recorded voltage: 0.5,V
